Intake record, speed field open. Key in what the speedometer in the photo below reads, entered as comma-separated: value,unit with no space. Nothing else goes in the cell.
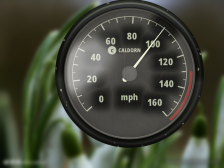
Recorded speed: 100,mph
